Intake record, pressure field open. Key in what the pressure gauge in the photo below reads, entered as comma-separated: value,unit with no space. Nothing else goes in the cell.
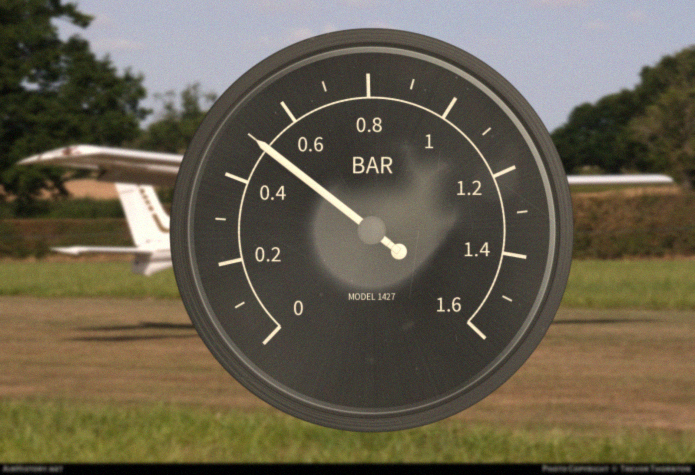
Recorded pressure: 0.5,bar
